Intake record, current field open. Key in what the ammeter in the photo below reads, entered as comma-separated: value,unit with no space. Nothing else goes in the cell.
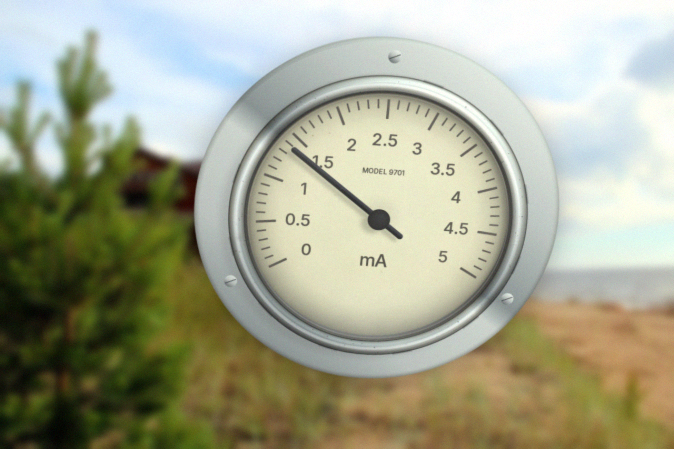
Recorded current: 1.4,mA
